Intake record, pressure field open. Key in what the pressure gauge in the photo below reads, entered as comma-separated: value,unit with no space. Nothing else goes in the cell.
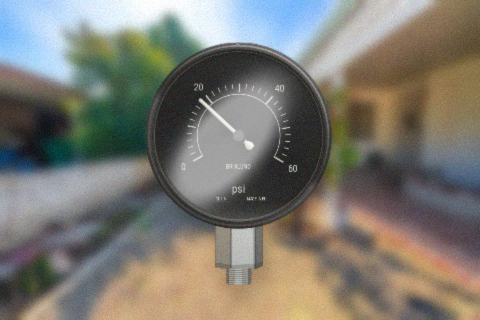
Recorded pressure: 18,psi
